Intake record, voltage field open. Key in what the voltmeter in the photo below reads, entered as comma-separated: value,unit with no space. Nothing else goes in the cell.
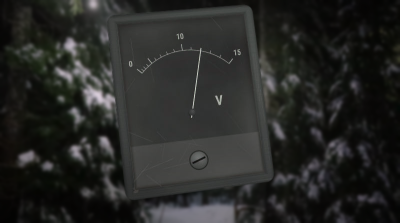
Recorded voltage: 12,V
